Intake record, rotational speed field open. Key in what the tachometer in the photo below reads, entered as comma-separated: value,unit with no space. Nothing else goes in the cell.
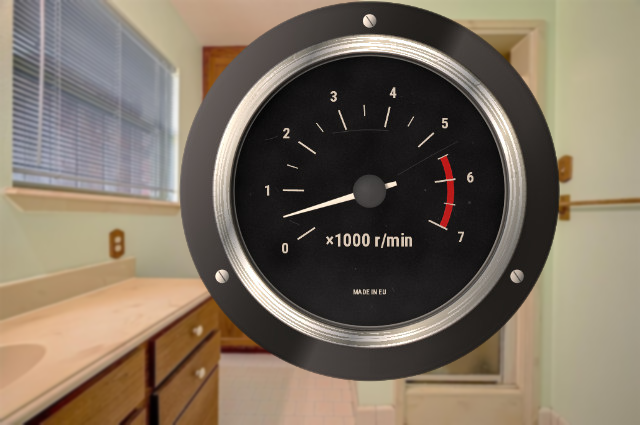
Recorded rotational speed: 500,rpm
